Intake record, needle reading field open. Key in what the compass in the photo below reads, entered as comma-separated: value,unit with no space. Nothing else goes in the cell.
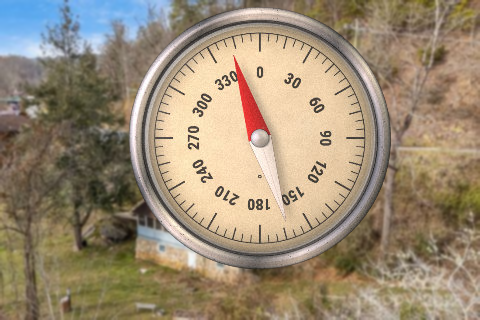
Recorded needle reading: 342.5,°
